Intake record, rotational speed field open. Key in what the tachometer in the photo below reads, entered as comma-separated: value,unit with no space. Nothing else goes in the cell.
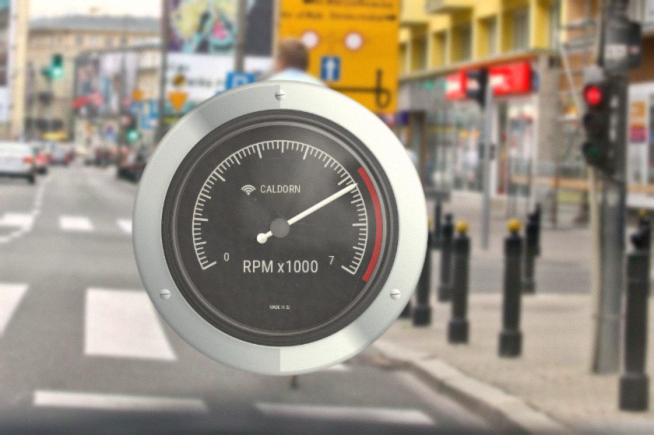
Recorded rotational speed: 5200,rpm
